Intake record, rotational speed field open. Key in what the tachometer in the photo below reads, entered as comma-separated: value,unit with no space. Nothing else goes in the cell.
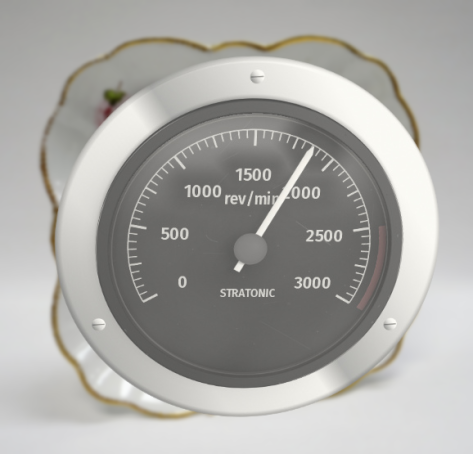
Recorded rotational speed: 1850,rpm
